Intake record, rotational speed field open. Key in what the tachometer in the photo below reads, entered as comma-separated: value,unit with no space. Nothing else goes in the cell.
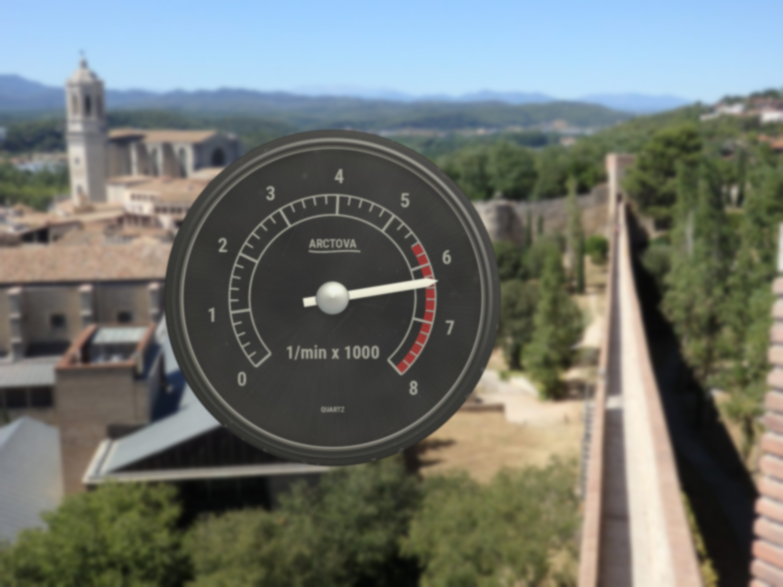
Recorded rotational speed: 6300,rpm
